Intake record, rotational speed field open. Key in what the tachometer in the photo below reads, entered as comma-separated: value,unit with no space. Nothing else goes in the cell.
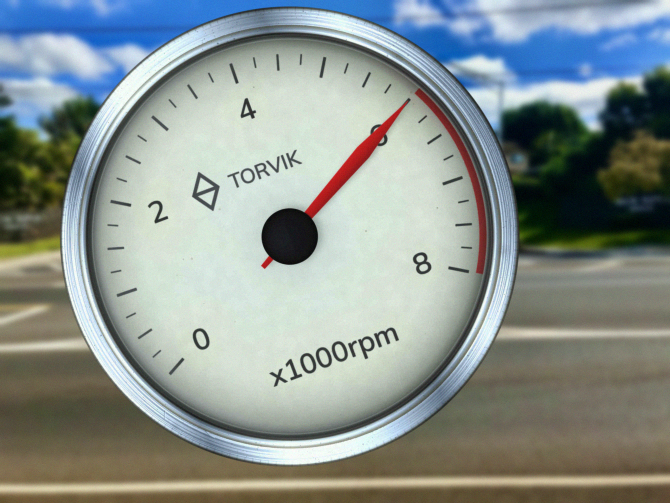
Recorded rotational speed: 6000,rpm
